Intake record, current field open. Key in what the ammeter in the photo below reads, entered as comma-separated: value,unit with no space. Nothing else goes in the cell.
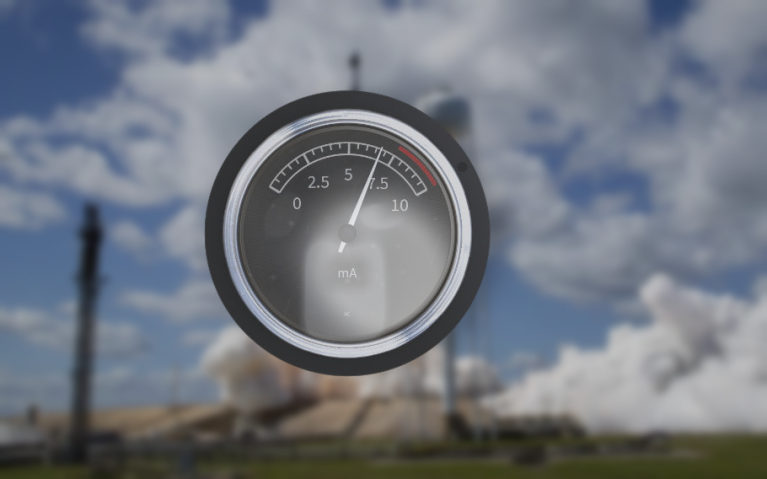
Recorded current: 6.75,mA
